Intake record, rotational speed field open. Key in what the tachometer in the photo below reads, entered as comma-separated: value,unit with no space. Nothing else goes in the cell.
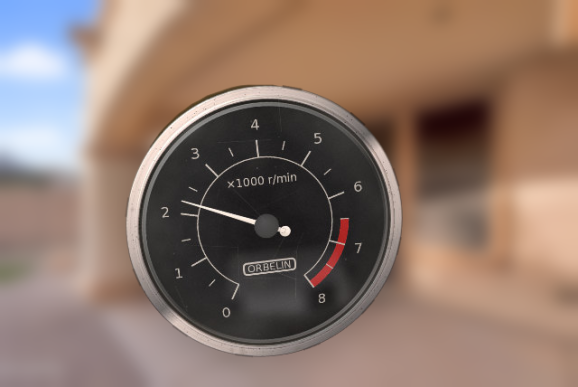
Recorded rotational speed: 2250,rpm
